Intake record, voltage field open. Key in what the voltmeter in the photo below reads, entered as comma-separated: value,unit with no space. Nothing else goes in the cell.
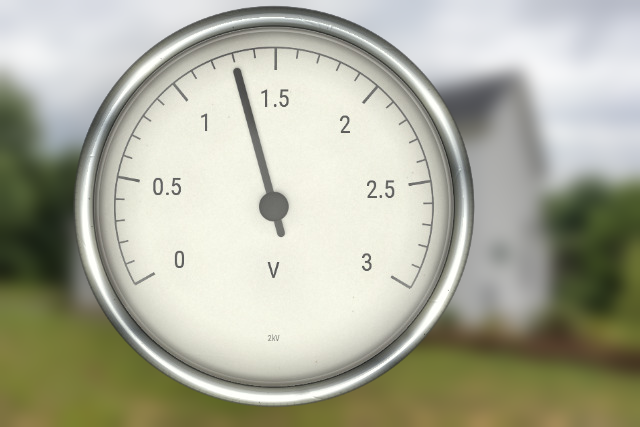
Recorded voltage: 1.3,V
